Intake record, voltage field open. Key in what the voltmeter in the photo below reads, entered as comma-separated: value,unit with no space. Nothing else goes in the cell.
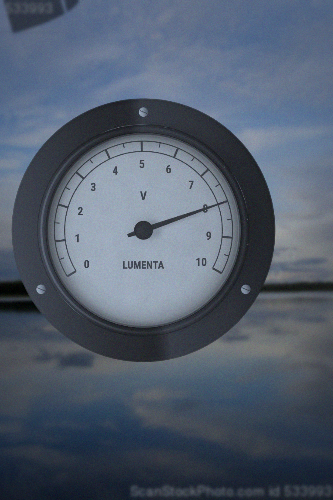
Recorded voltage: 8,V
